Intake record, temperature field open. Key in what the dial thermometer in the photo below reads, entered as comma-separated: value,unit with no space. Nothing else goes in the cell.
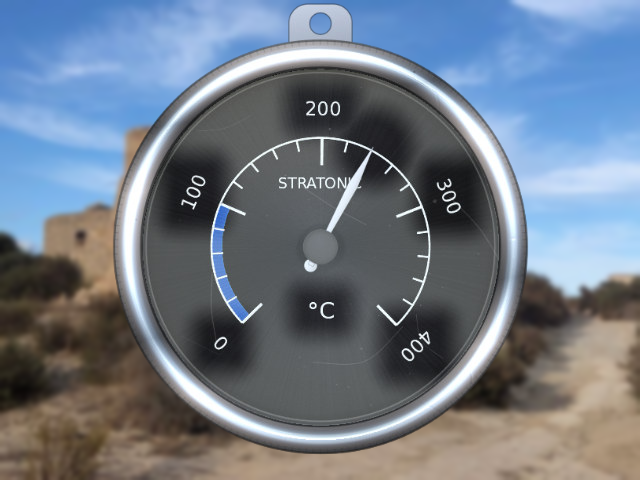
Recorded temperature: 240,°C
